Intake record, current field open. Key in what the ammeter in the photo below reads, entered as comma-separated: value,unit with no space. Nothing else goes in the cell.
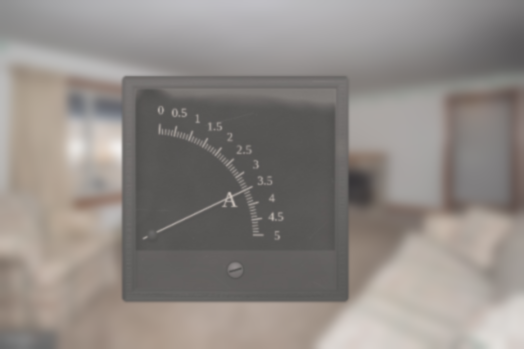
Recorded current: 3.5,A
